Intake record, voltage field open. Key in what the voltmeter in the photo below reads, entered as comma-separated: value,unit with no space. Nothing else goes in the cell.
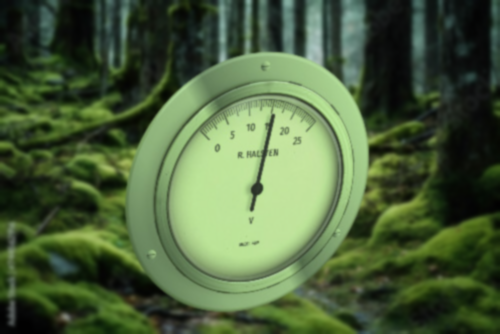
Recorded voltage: 15,V
